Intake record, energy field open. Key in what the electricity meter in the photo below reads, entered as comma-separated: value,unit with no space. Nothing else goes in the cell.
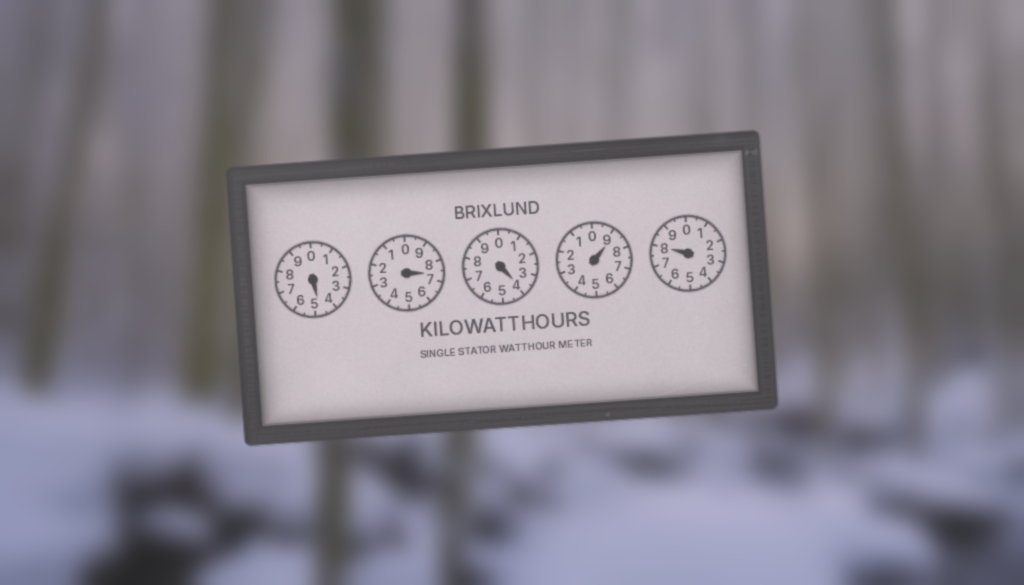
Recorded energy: 47388,kWh
